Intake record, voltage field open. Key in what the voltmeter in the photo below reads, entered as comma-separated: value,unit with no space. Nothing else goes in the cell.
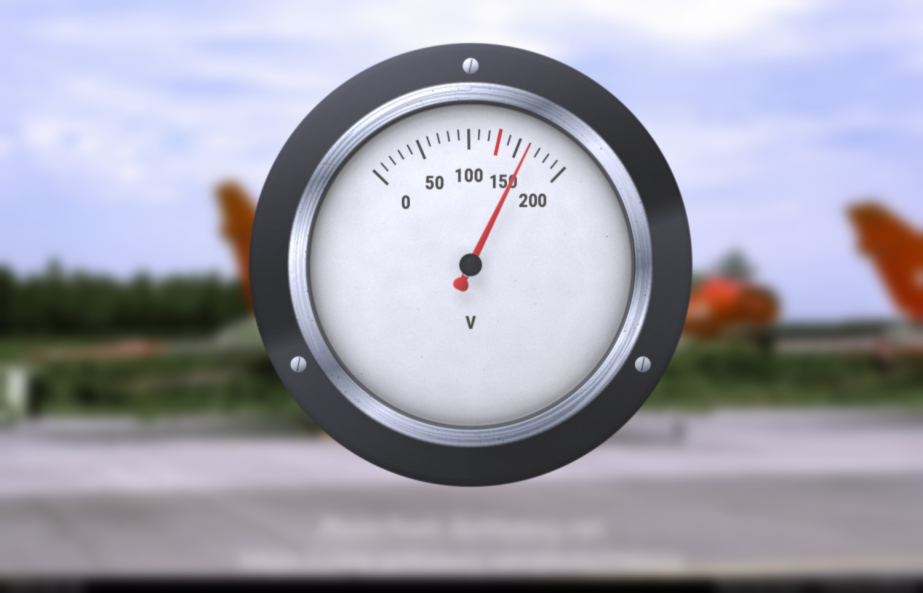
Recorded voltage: 160,V
